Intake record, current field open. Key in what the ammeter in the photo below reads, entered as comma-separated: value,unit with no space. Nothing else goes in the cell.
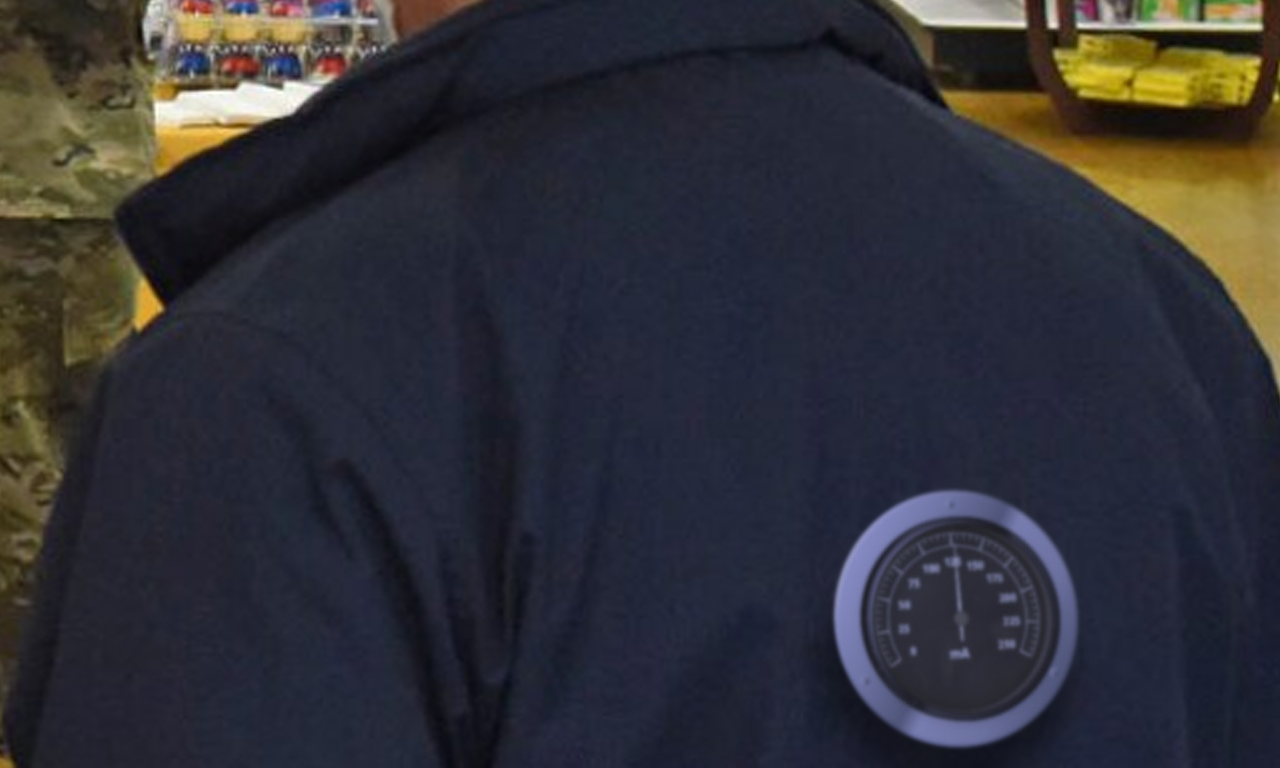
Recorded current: 125,mA
